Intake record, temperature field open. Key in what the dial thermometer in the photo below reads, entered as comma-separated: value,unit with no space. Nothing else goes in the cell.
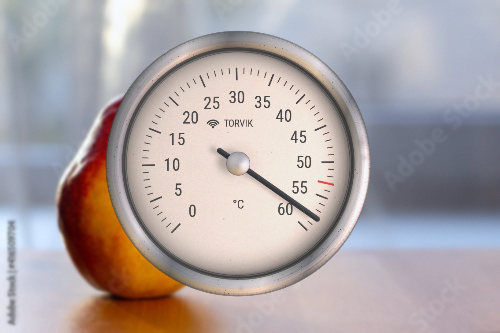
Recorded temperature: 58,°C
